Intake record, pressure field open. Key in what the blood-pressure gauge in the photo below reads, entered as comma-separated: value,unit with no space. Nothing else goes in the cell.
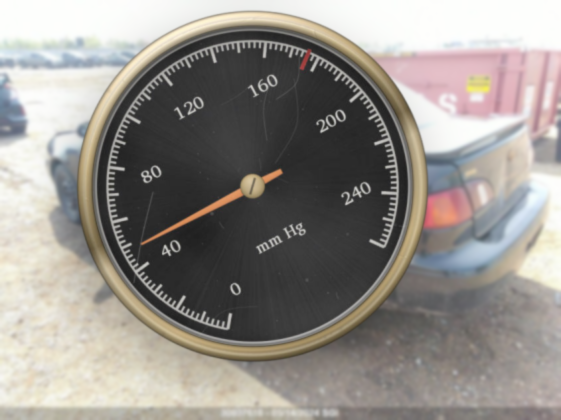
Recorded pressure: 48,mmHg
